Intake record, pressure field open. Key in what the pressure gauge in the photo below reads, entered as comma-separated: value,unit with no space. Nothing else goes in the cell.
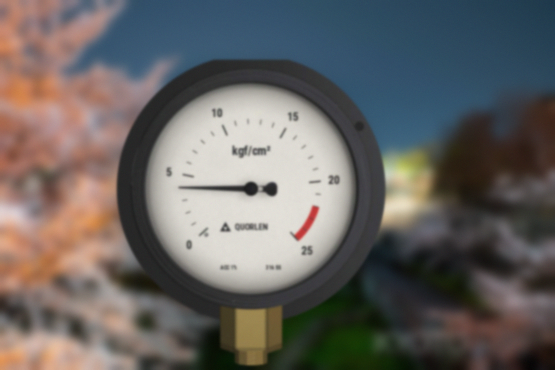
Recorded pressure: 4,kg/cm²
